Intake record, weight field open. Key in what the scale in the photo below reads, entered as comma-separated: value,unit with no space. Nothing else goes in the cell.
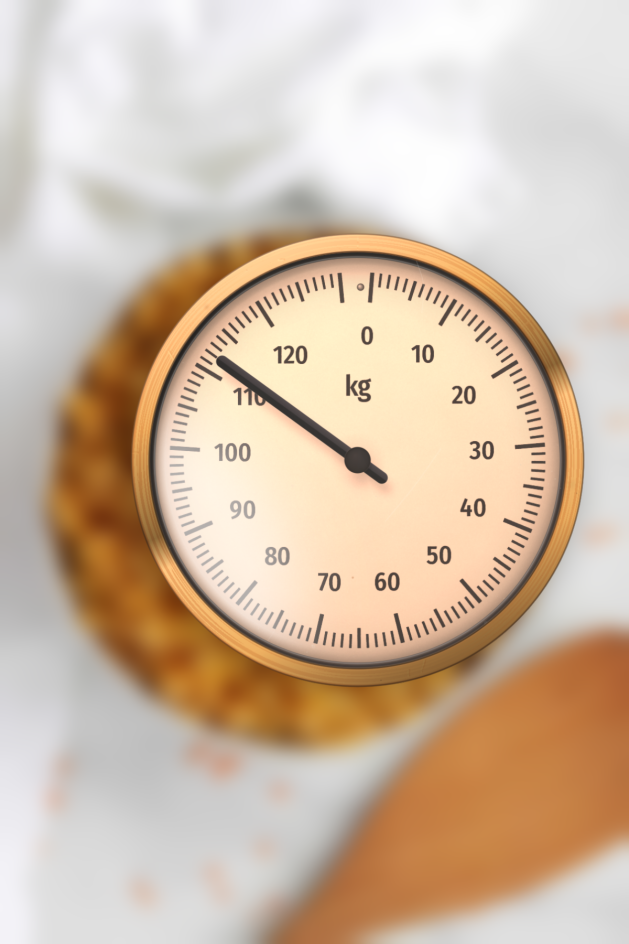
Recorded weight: 112,kg
